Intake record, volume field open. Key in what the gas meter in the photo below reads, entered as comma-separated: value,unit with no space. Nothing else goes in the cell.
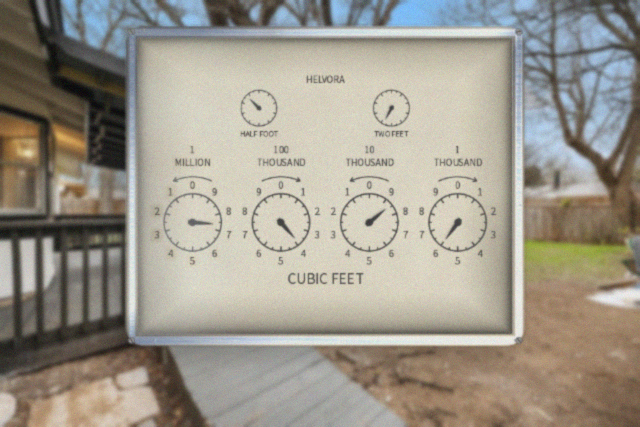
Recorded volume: 738600,ft³
